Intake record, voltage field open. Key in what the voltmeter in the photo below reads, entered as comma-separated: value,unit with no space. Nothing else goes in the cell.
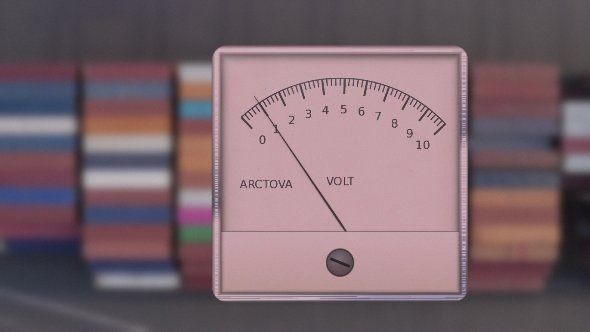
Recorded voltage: 1,V
